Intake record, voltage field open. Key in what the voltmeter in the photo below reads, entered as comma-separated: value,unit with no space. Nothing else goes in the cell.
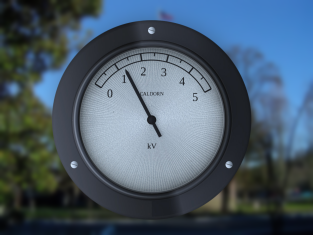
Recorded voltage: 1.25,kV
